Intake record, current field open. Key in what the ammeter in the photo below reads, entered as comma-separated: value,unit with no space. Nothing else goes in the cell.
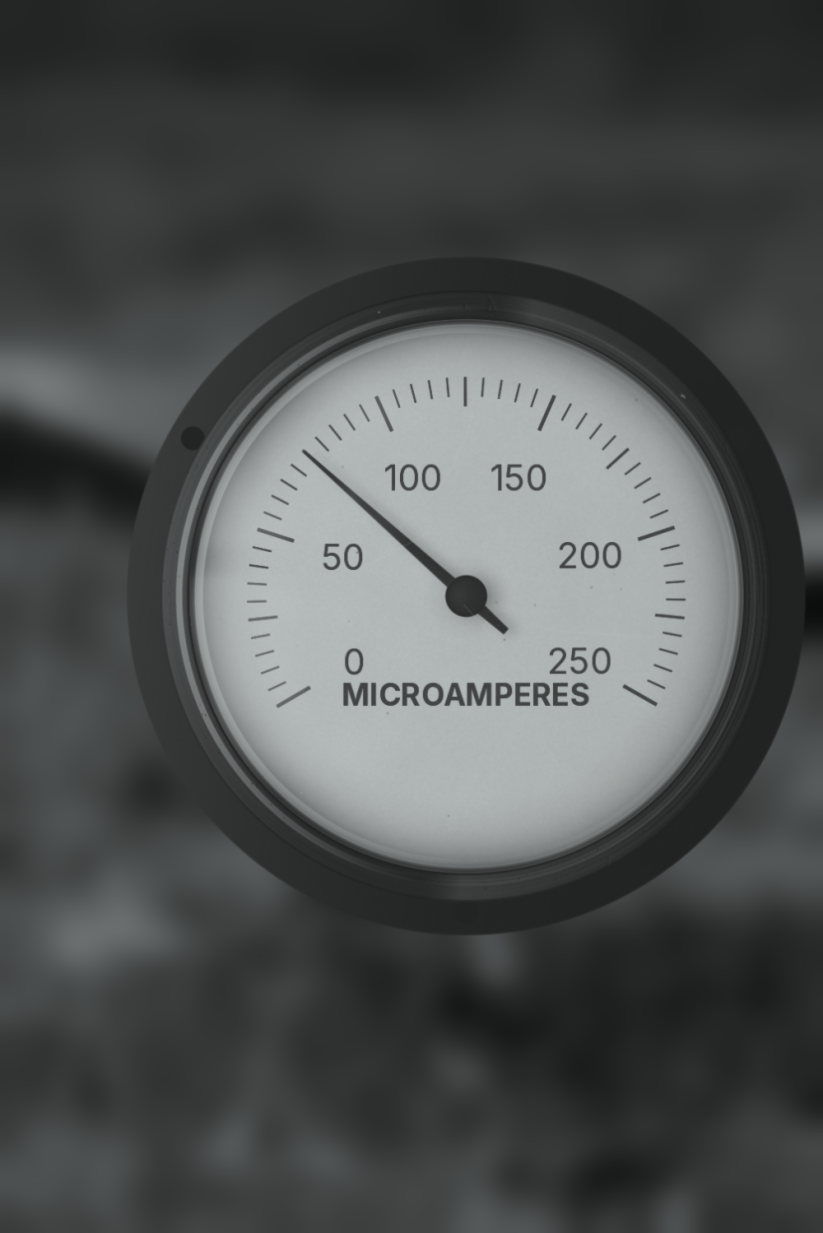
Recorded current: 75,µA
